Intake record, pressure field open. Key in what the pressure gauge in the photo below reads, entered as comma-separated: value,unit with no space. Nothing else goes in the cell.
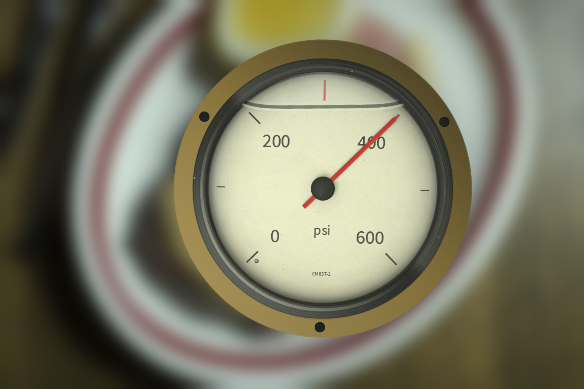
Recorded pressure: 400,psi
